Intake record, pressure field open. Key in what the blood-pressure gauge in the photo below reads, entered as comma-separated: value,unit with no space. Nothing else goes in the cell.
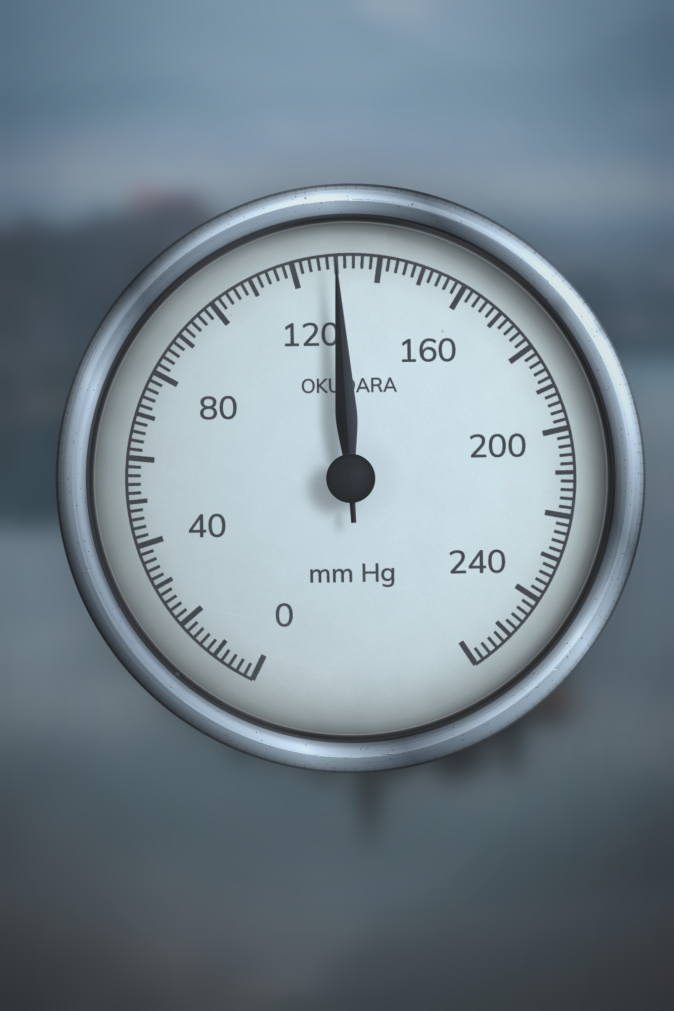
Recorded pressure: 130,mmHg
